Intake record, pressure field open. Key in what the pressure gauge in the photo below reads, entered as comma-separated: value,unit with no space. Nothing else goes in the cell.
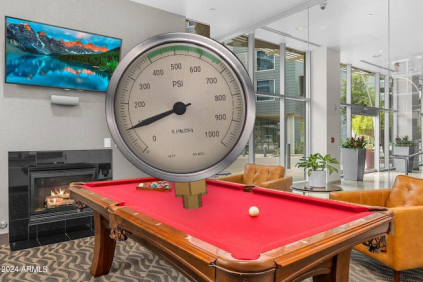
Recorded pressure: 100,psi
